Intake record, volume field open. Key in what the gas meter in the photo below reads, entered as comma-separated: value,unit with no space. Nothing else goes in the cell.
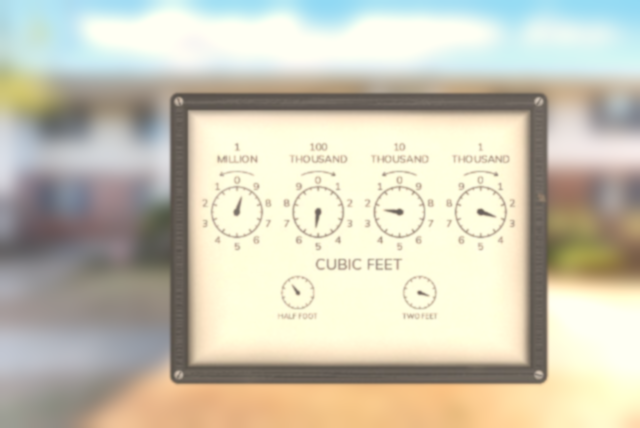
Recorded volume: 952300,ft³
